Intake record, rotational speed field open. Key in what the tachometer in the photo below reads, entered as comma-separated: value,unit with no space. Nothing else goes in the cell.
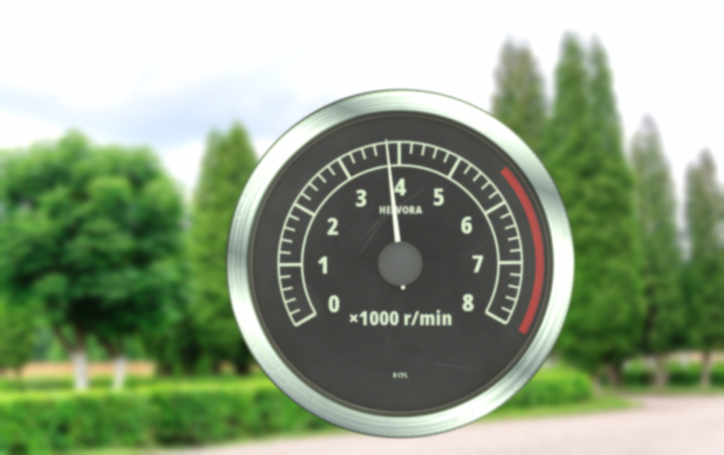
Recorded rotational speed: 3800,rpm
